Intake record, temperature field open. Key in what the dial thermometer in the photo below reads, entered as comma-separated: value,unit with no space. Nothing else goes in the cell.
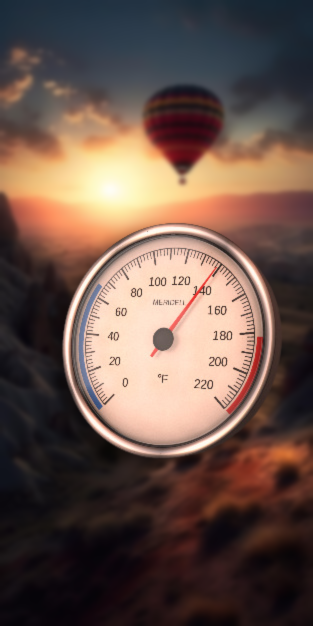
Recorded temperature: 140,°F
